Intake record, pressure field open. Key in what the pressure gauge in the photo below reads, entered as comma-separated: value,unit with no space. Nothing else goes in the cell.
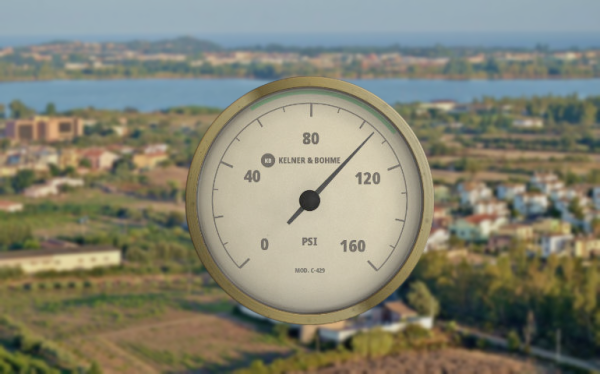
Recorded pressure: 105,psi
